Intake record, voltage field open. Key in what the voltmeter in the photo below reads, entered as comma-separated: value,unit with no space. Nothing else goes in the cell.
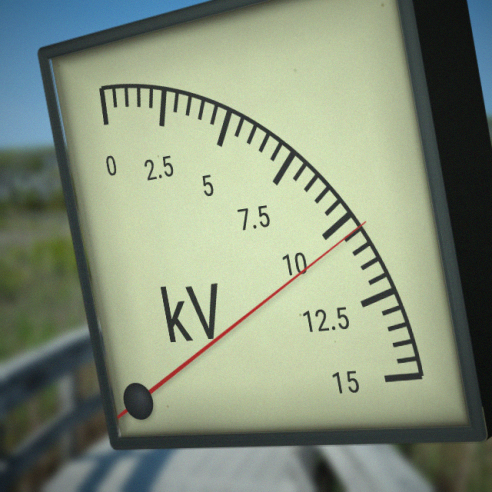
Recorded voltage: 10.5,kV
